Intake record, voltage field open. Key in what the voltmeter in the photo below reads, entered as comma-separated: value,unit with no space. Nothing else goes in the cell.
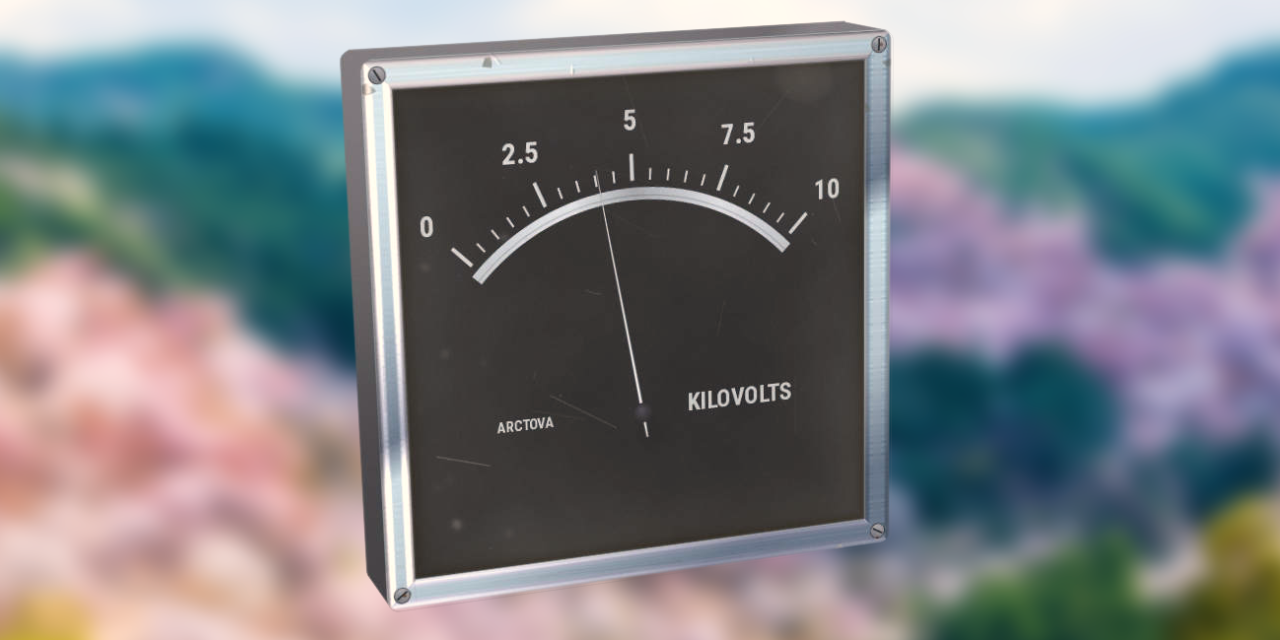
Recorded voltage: 4,kV
